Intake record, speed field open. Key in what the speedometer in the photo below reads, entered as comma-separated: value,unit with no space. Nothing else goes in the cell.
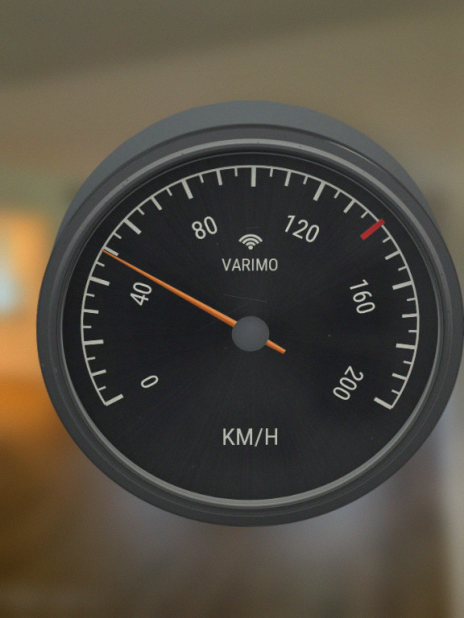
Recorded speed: 50,km/h
